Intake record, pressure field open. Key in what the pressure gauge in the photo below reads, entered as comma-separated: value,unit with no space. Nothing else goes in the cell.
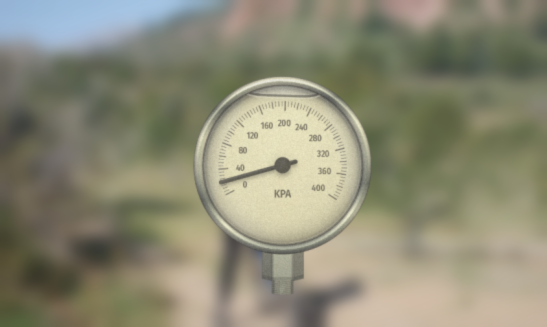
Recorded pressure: 20,kPa
